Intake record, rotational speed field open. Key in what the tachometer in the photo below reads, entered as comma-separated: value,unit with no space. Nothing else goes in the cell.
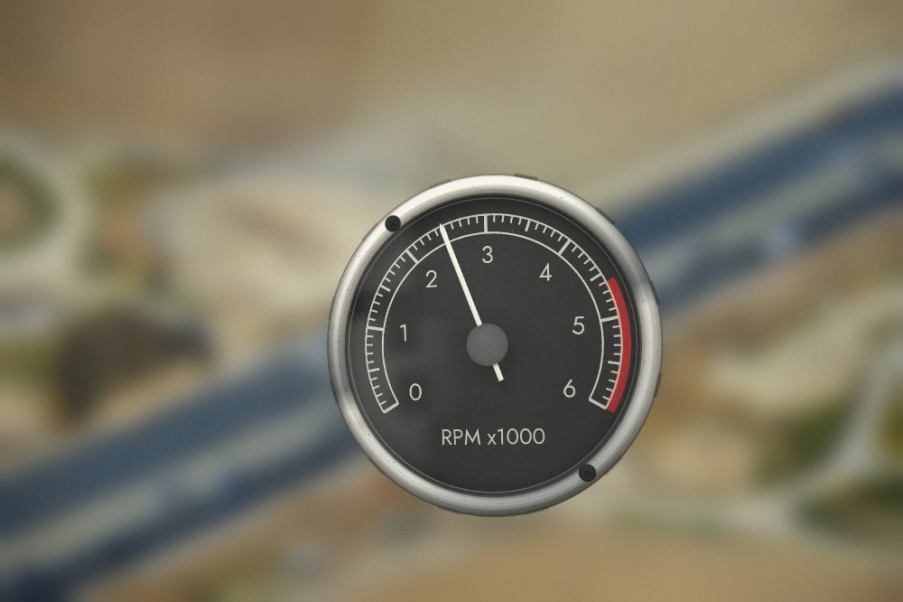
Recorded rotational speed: 2500,rpm
